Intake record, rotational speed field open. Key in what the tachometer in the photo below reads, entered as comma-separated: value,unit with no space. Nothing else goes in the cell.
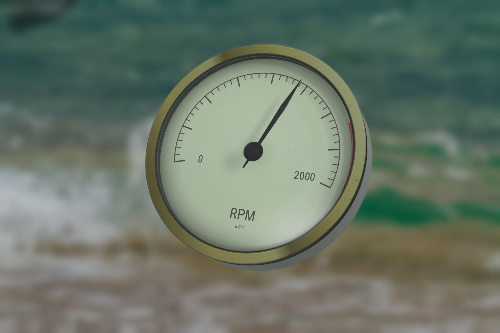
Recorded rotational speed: 1200,rpm
